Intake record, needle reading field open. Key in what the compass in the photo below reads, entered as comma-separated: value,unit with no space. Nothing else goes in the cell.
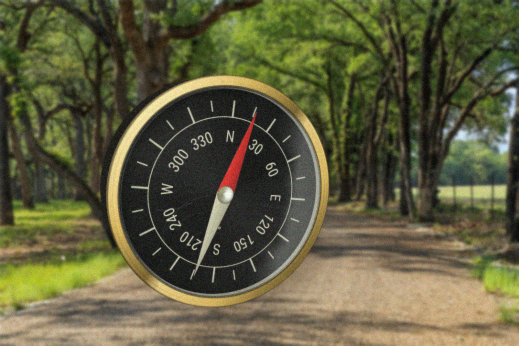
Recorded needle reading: 15,°
